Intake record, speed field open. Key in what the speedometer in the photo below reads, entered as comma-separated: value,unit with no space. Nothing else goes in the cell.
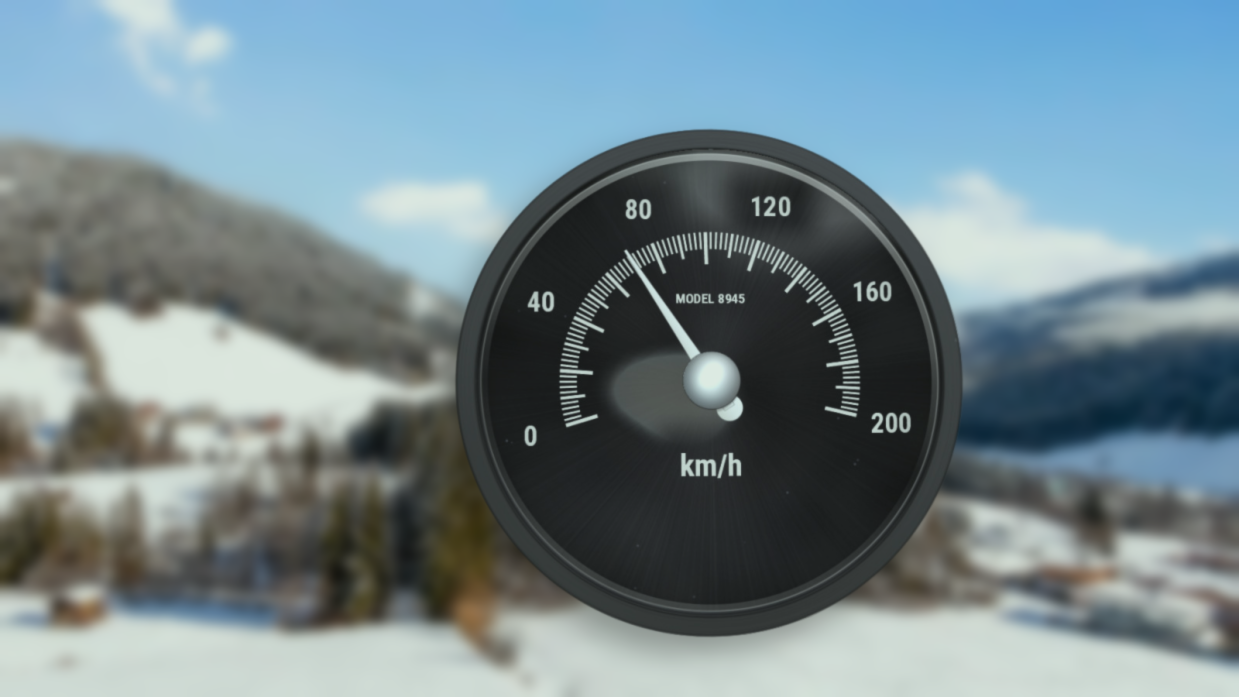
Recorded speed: 70,km/h
